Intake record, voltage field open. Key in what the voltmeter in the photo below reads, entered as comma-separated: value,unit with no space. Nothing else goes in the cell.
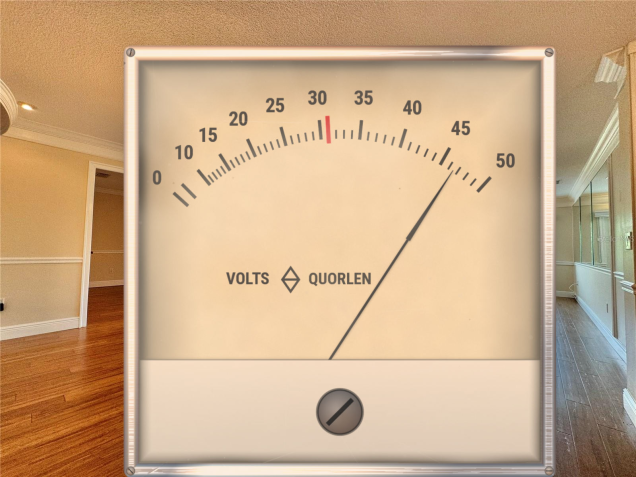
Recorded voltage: 46.5,V
